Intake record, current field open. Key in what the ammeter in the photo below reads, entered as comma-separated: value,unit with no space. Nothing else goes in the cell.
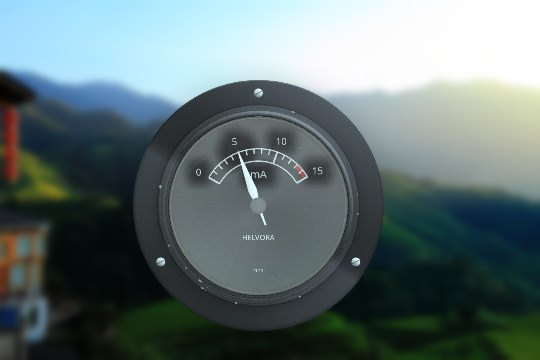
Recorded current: 5,mA
